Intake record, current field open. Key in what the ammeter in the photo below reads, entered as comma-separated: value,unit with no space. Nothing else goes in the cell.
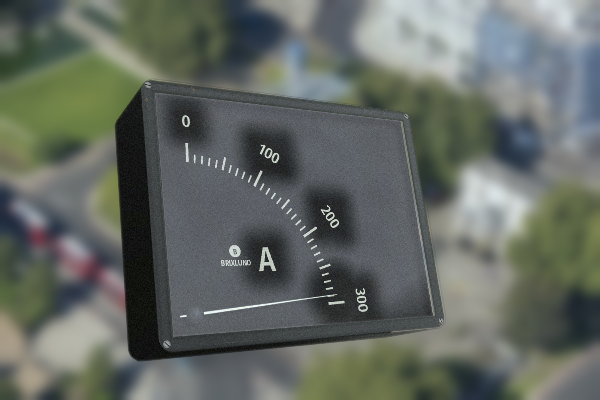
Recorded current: 290,A
